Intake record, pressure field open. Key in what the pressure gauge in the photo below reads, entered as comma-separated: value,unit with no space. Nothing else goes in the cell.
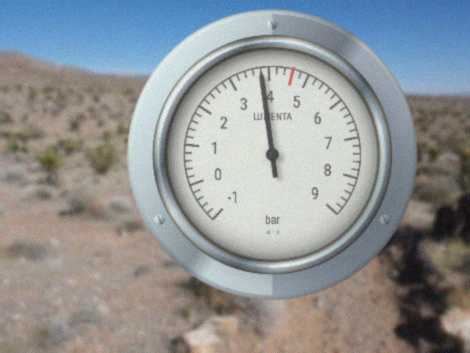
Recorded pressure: 3.8,bar
